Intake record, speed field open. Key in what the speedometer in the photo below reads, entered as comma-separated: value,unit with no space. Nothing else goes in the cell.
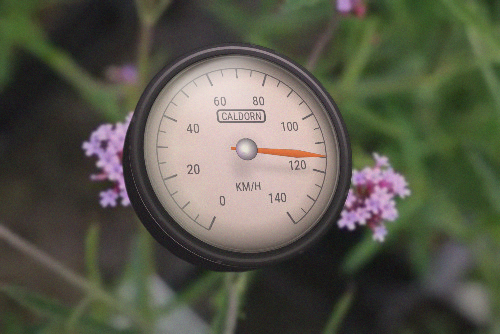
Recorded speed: 115,km/h
